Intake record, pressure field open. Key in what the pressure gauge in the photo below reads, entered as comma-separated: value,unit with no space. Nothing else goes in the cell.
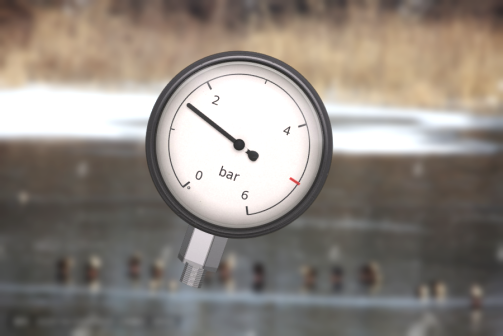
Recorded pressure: 1.5,bar
